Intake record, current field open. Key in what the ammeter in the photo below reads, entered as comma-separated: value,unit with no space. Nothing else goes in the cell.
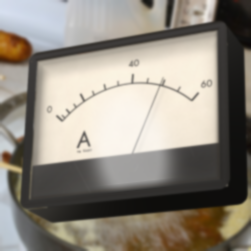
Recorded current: 50,A
